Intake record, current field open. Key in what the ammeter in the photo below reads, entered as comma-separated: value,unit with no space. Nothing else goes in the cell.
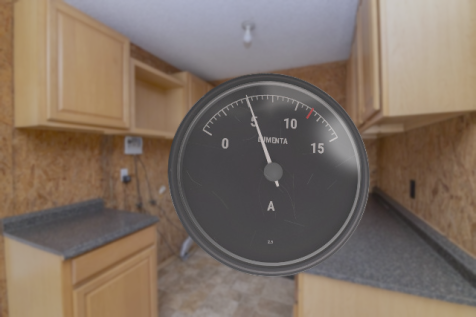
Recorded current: 5,A
